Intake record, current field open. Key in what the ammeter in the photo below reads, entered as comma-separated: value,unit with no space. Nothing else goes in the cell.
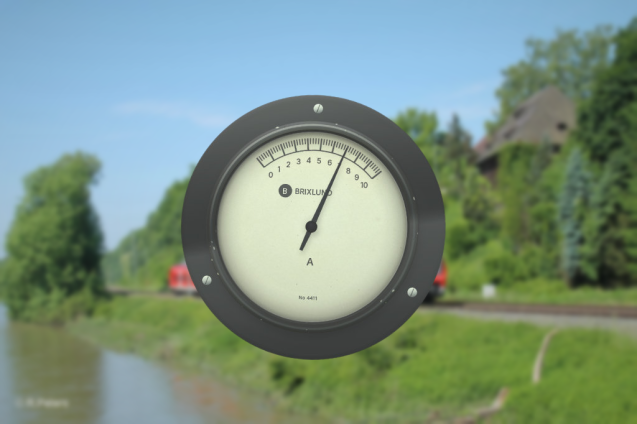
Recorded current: 7,A
